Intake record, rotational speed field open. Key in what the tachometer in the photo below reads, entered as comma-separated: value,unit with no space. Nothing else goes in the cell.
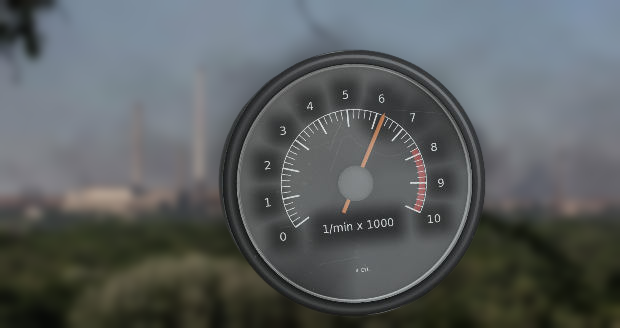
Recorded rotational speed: 6200,rpm
